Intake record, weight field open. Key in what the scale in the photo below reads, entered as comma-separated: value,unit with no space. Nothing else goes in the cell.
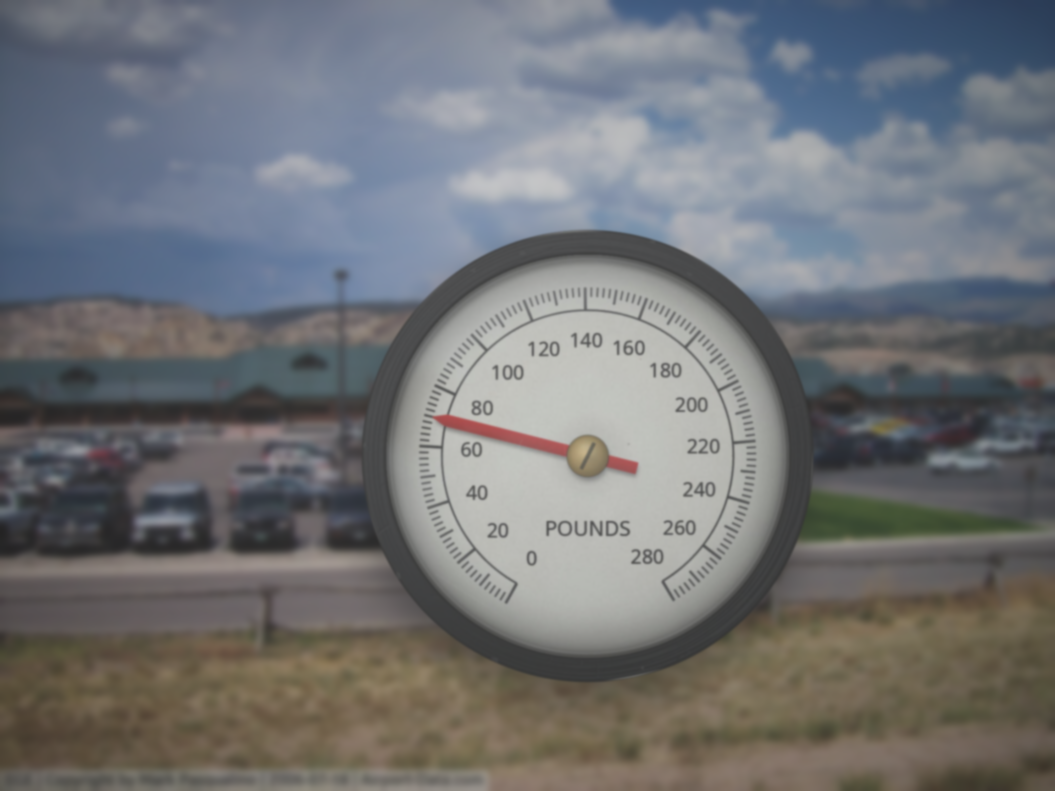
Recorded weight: 70,lb
